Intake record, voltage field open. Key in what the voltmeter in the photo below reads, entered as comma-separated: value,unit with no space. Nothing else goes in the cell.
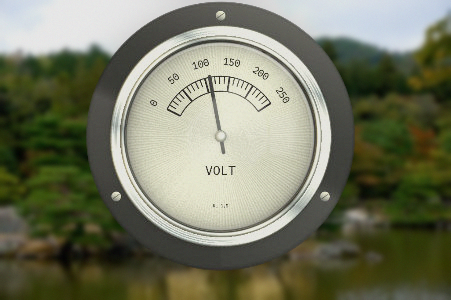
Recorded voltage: 110,V
